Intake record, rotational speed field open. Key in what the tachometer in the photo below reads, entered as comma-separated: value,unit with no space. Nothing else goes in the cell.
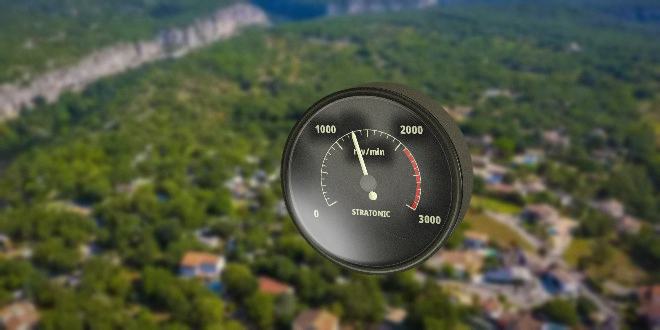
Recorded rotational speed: 1300,rpm
